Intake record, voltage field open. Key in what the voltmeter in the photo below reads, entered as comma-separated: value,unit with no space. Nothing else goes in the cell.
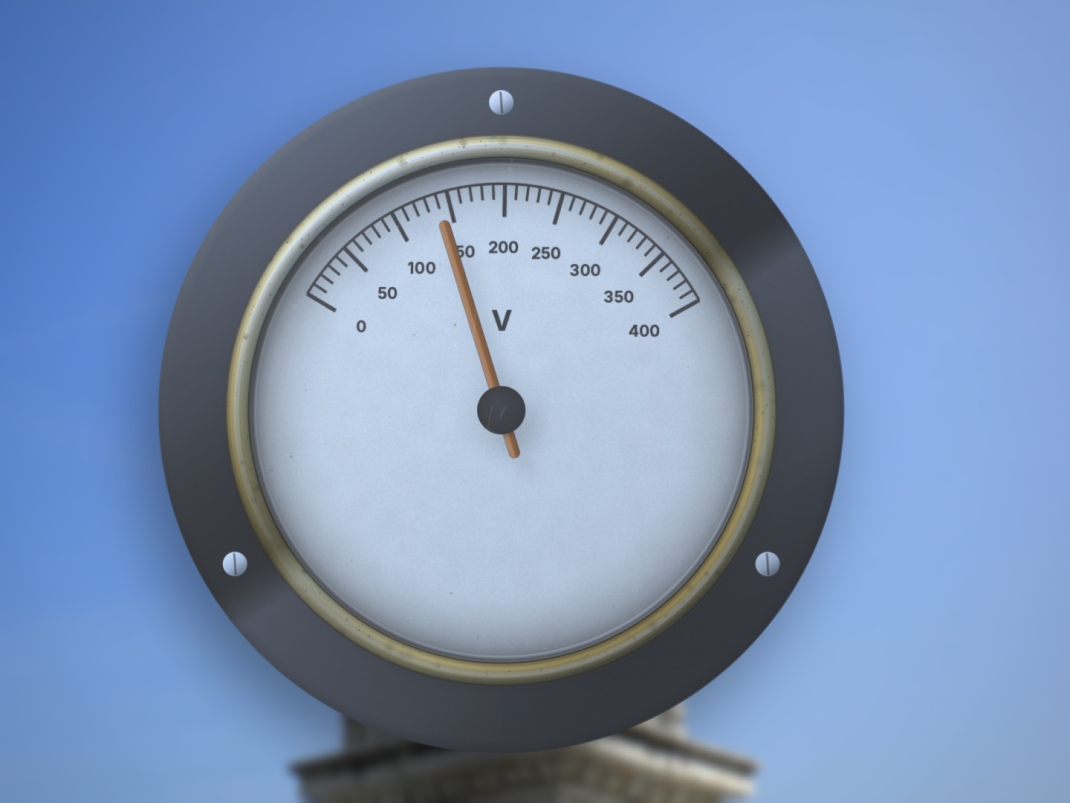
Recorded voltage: 140,V
